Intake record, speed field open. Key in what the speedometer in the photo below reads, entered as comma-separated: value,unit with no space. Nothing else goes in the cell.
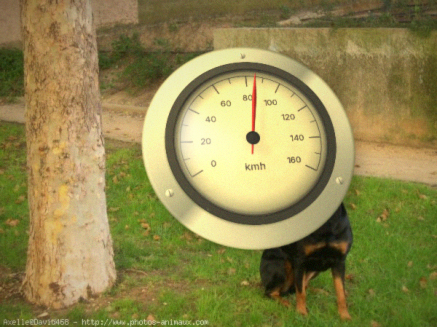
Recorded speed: 85,km/h
